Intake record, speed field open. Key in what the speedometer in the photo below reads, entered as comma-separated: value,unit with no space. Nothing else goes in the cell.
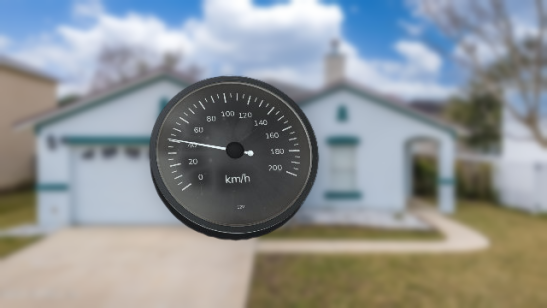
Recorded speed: 40,km/h
